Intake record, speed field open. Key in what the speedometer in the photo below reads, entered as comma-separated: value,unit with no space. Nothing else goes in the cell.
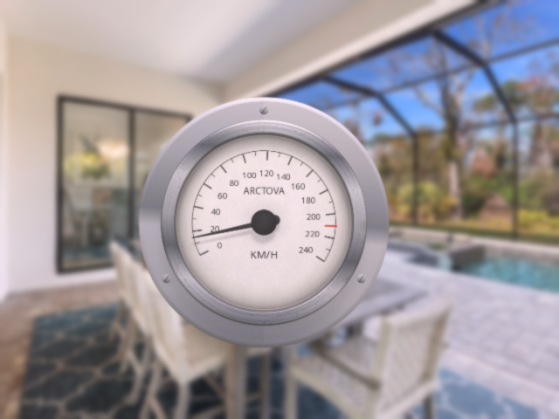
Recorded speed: 15,km/h
